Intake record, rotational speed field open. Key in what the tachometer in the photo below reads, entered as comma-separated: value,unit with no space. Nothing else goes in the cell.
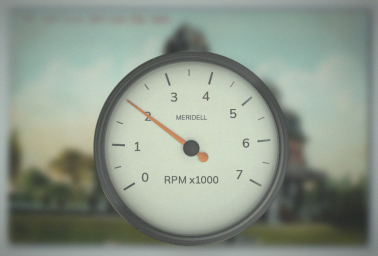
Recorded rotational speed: 2000,rpm
